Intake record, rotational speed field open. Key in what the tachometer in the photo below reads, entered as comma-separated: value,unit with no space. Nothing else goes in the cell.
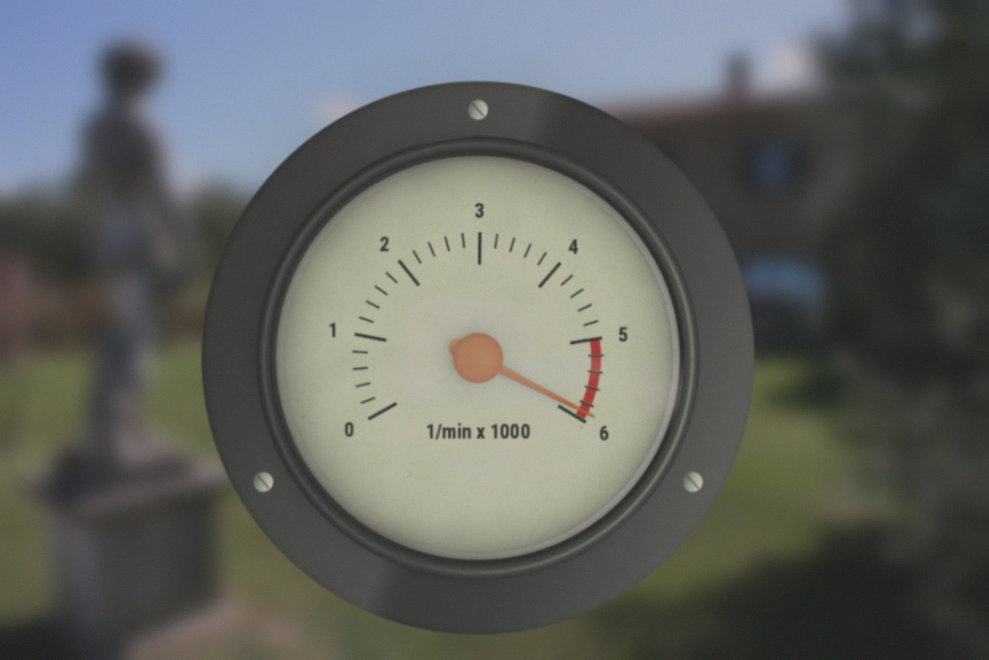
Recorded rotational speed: 5900,rpm
